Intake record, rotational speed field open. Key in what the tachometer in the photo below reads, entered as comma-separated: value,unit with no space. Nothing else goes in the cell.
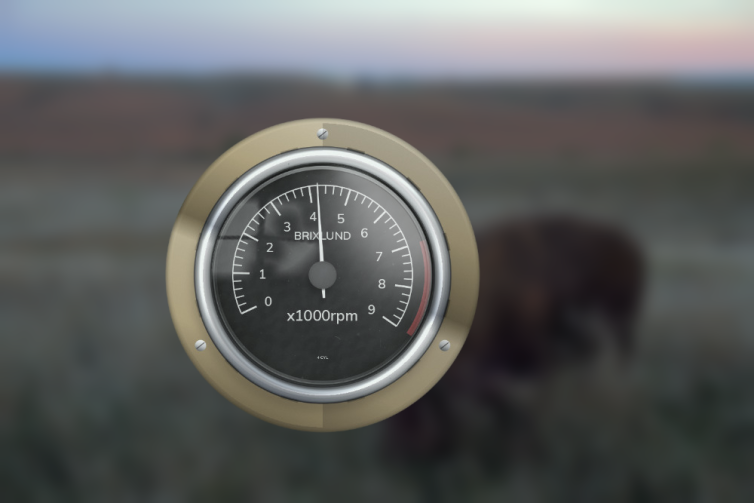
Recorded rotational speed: 4200,rpm
